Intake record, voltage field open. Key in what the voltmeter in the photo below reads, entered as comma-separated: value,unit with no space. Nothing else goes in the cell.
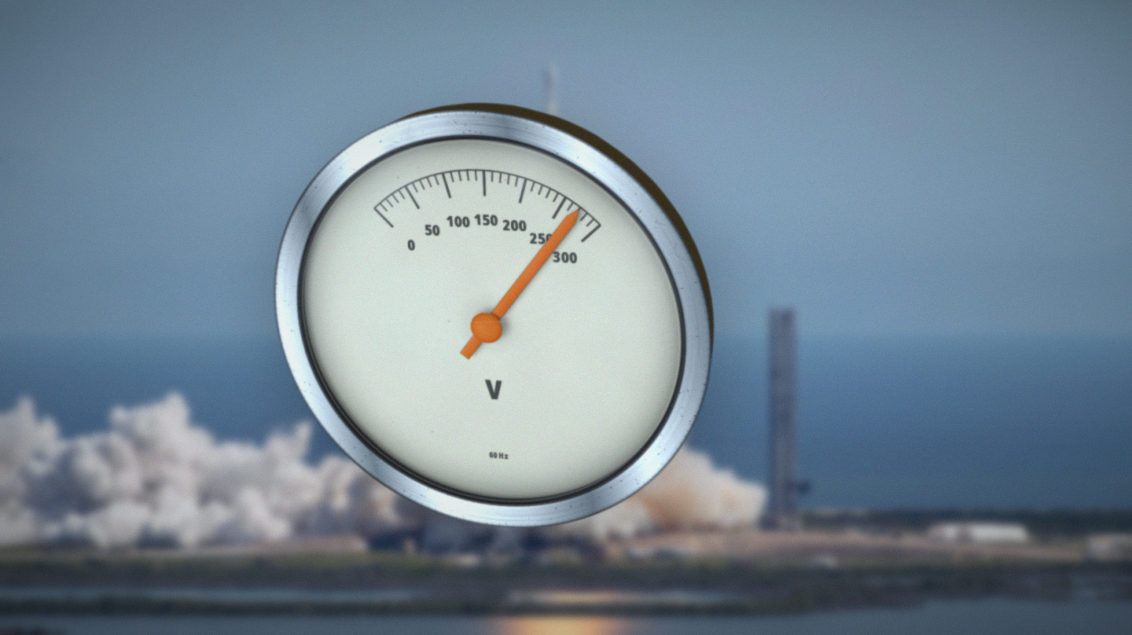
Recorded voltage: 270,V
